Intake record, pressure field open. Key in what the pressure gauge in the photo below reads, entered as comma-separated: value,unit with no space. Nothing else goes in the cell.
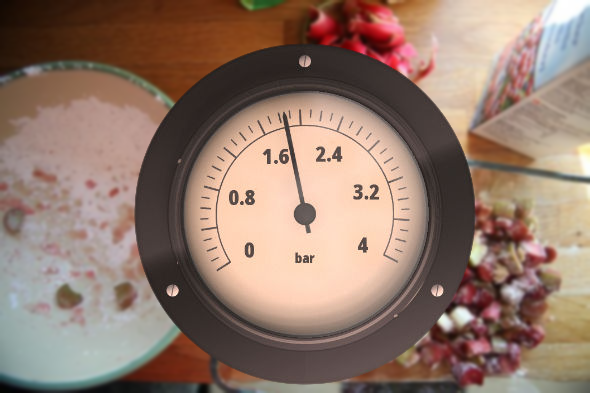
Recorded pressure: 1.85,bar
